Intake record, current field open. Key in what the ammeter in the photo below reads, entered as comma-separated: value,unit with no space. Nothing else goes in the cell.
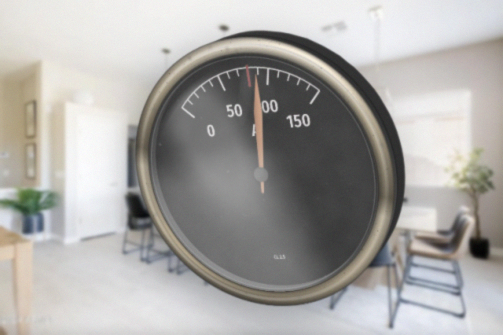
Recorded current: 90,A
